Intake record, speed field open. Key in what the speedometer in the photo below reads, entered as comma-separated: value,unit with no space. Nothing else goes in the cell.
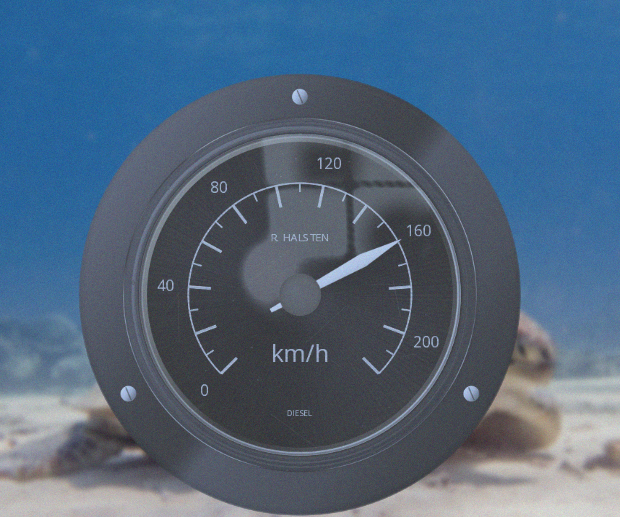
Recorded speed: 160,km/h
